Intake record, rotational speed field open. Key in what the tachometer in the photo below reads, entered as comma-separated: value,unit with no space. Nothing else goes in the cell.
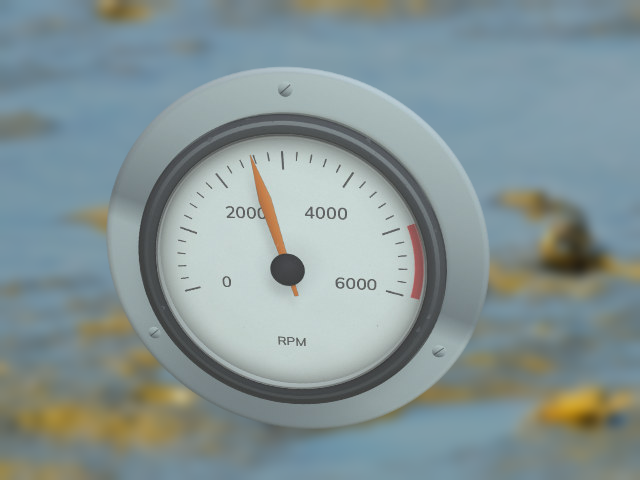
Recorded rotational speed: 2600,rpm
